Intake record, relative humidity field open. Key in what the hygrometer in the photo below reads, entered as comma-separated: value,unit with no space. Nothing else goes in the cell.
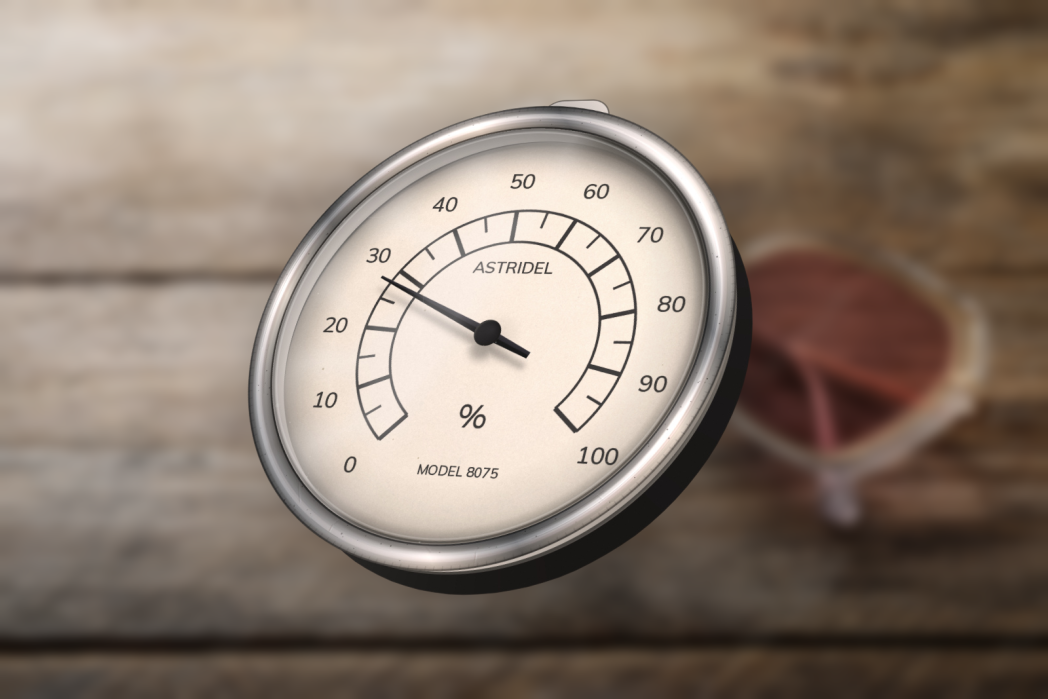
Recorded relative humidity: 27.5,%
